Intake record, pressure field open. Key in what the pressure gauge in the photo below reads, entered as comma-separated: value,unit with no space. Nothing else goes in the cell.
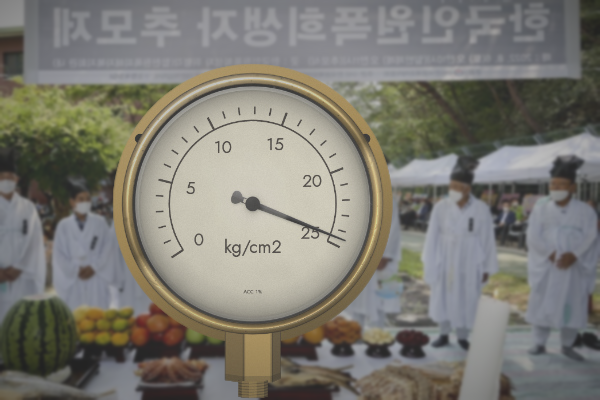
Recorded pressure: 24.5,kg/cm²
